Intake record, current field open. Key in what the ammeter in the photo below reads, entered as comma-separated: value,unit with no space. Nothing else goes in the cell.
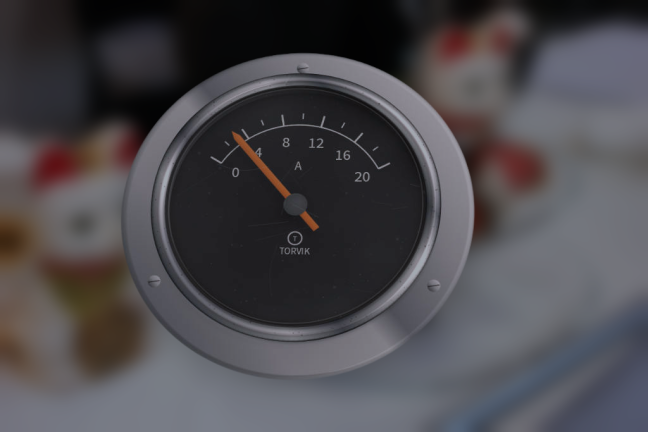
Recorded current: 3,A
